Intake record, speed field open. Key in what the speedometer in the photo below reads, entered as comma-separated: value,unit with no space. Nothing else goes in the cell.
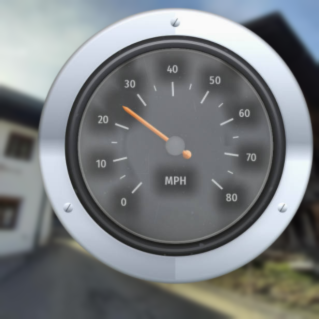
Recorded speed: 25,mph
